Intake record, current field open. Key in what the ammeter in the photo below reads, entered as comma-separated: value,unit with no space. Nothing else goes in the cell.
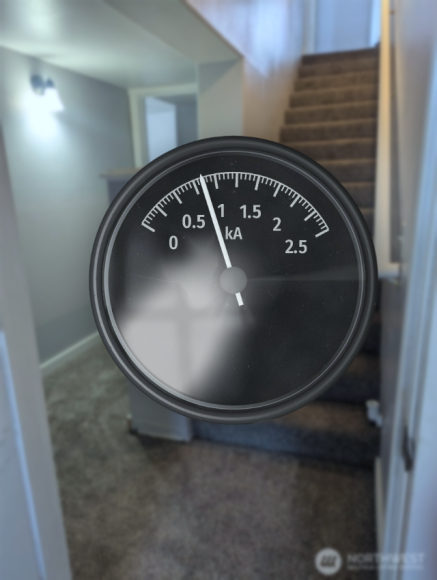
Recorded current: 0.85,kA
